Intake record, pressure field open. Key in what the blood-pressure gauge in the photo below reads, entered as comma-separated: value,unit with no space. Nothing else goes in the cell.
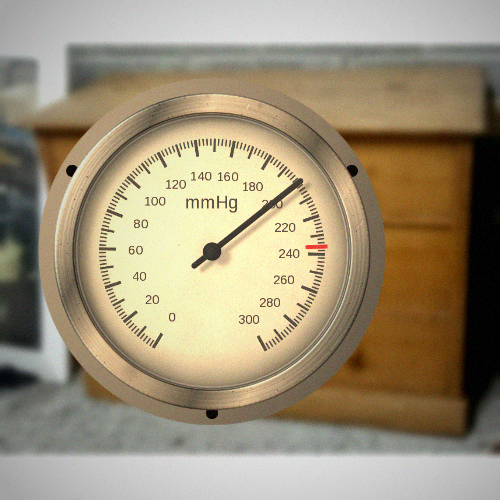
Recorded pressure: 200,mmHg
